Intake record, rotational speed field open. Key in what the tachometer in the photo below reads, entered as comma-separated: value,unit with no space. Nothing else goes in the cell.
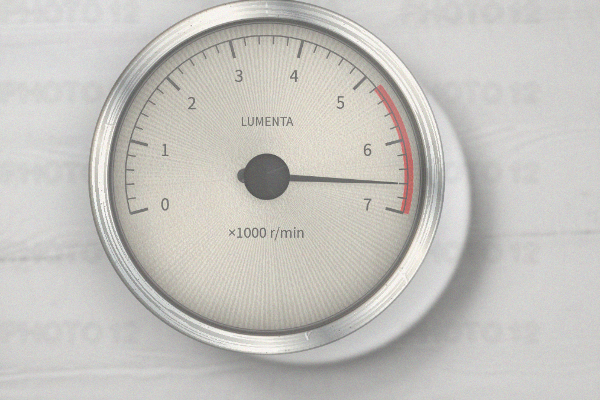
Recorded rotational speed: 6600,rpm
